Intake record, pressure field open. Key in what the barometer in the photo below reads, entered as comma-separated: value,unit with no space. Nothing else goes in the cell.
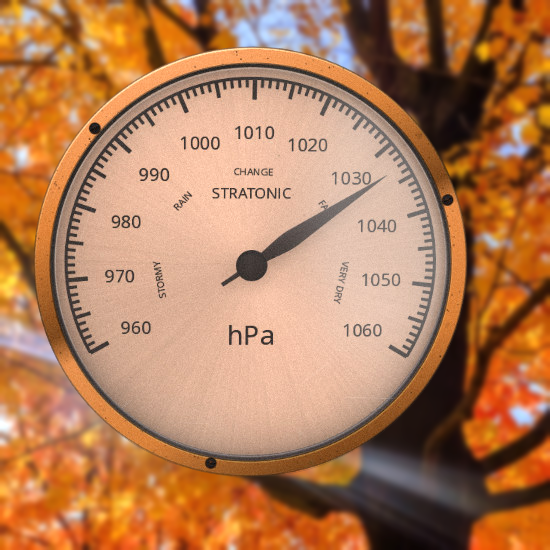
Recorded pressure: 1033,hPa
